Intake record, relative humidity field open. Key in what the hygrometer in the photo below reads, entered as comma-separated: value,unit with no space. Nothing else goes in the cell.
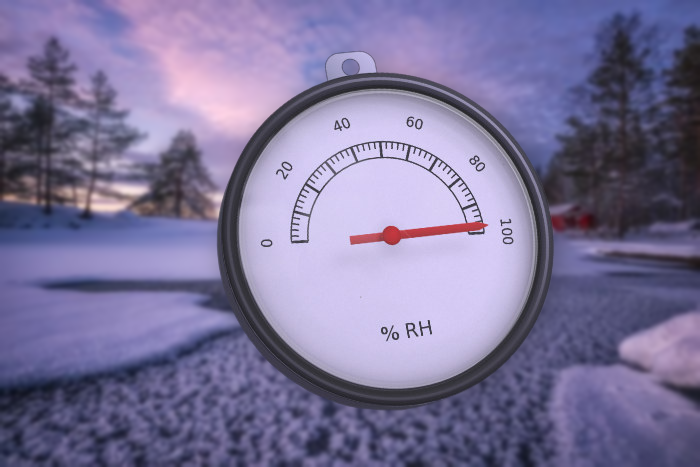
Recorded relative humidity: 98,%
